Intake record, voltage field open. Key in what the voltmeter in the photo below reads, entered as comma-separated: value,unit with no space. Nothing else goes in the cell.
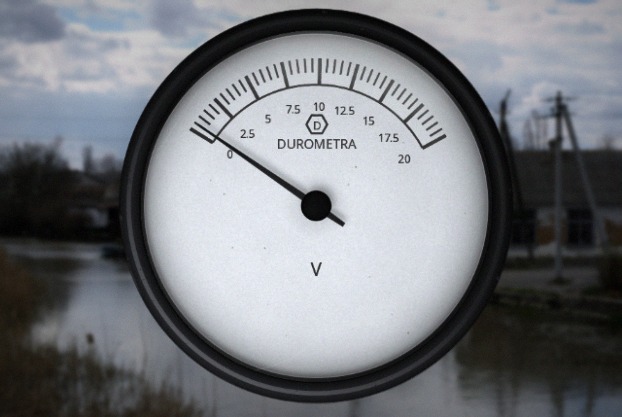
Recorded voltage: 0.5,V
